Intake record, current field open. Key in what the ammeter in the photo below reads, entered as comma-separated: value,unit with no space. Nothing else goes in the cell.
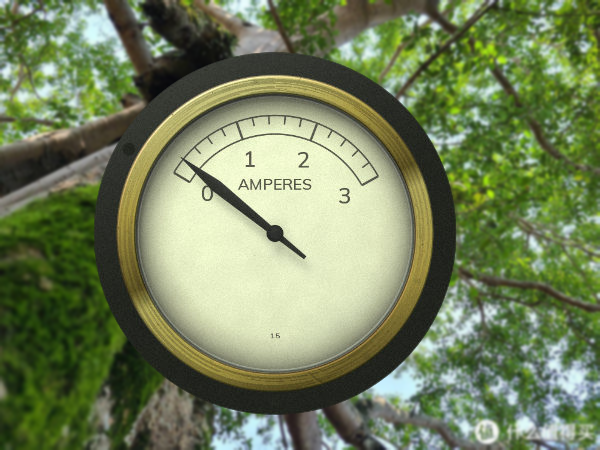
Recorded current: 0.2,A
